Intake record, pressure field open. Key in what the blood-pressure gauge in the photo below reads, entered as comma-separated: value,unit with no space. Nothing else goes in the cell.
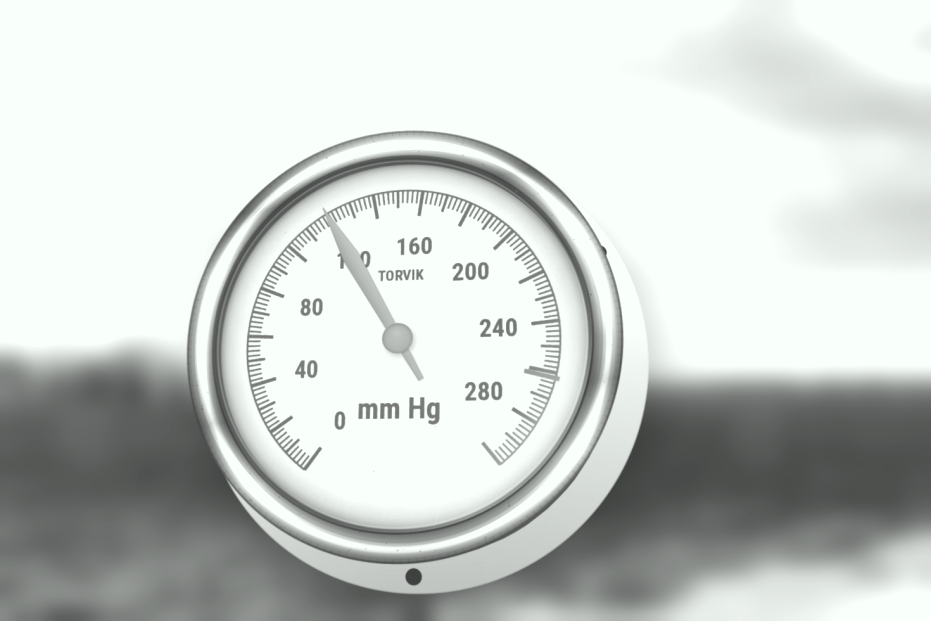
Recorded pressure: 120,mmHg
